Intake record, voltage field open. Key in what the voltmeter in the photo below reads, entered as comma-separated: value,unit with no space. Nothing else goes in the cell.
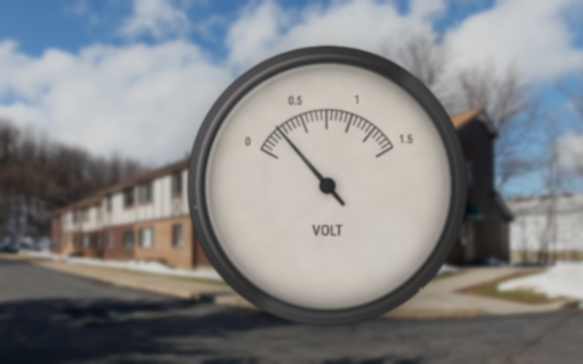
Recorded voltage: 0.25,V
